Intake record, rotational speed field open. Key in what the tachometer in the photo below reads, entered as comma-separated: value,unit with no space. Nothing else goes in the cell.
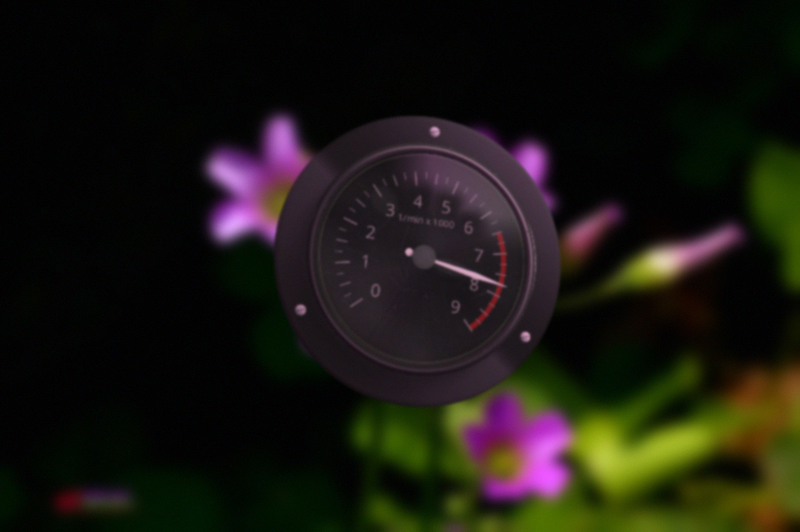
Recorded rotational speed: 7750,rpm
